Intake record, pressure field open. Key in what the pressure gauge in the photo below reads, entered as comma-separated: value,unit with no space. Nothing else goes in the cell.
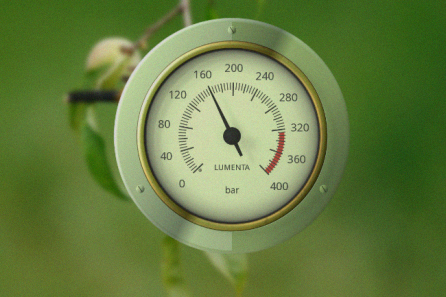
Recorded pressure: 160,bar
